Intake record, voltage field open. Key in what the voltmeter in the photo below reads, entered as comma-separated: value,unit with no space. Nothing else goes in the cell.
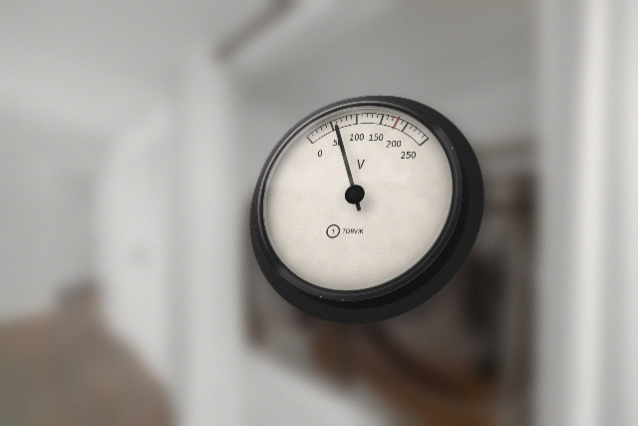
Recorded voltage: 60,V
